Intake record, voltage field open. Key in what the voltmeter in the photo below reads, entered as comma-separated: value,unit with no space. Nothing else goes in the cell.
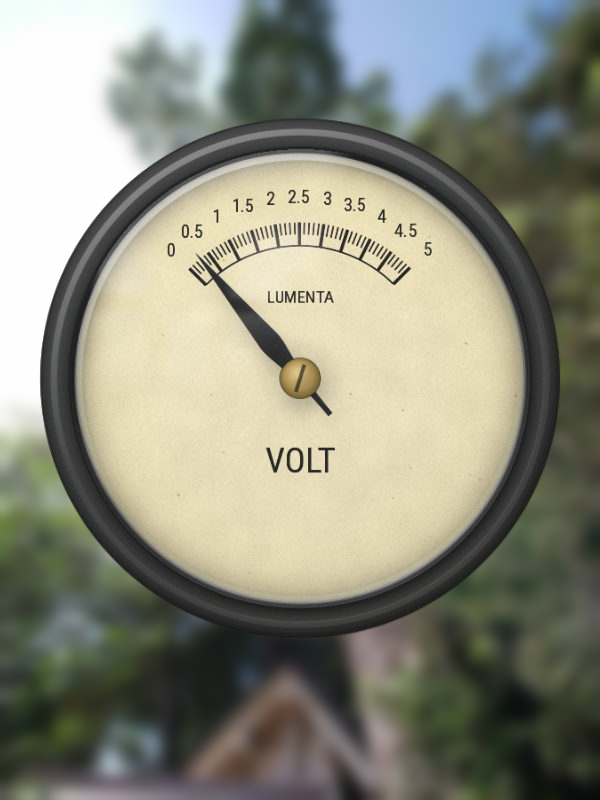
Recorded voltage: 0.3,V
